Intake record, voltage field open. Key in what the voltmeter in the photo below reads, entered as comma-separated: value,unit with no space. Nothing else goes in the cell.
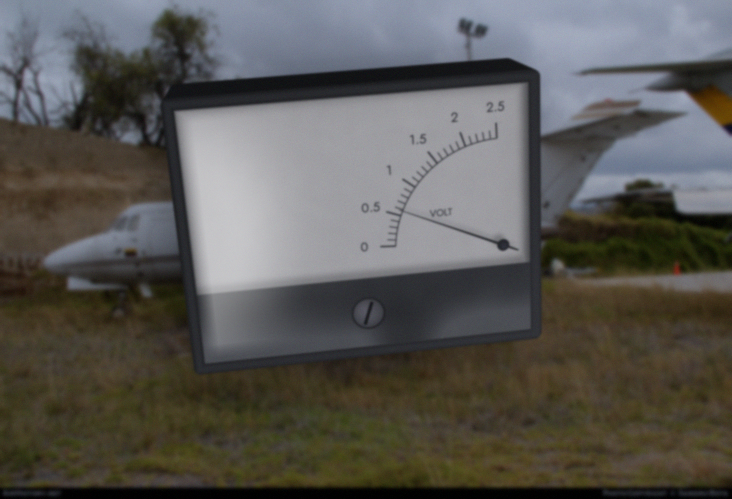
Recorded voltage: 0.6,V
